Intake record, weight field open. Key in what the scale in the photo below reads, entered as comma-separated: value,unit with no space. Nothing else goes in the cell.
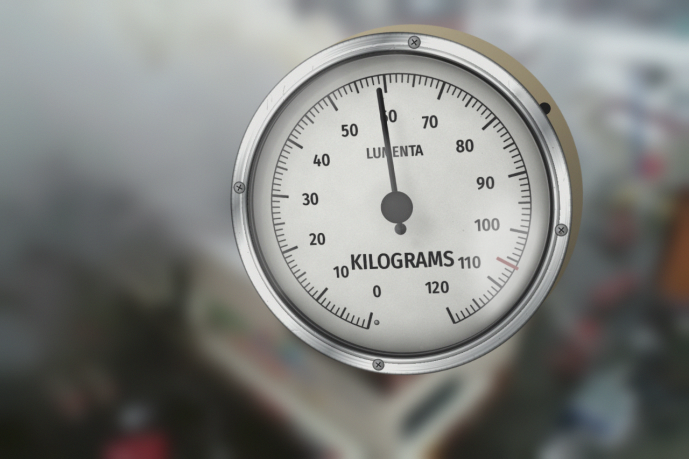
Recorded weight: 59,kg
